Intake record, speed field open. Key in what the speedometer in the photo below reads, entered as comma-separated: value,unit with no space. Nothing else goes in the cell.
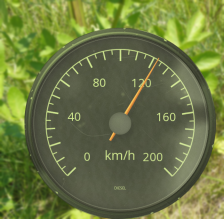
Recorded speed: 122.5,km/h
